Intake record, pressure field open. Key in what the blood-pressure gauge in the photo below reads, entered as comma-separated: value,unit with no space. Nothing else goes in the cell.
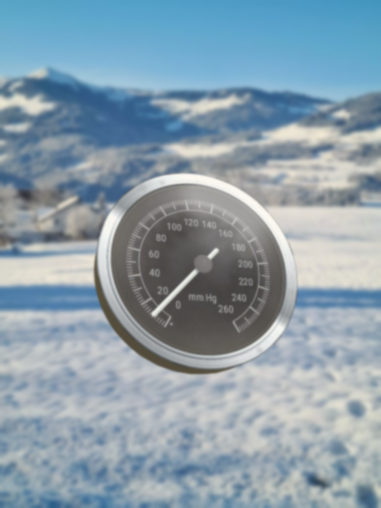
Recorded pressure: 10,mmHg
